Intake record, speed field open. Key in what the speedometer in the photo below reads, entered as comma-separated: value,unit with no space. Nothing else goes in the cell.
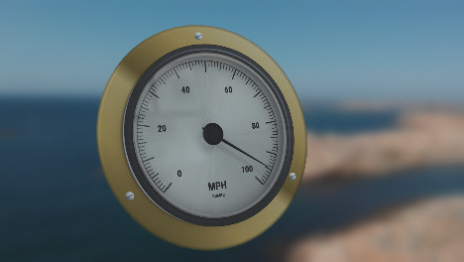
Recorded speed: 95,mph
